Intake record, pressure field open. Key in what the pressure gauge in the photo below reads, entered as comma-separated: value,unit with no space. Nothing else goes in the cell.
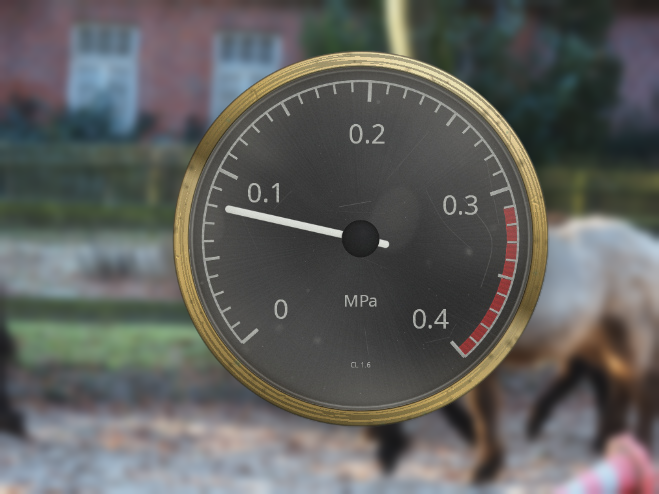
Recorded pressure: 0.08,MPa
